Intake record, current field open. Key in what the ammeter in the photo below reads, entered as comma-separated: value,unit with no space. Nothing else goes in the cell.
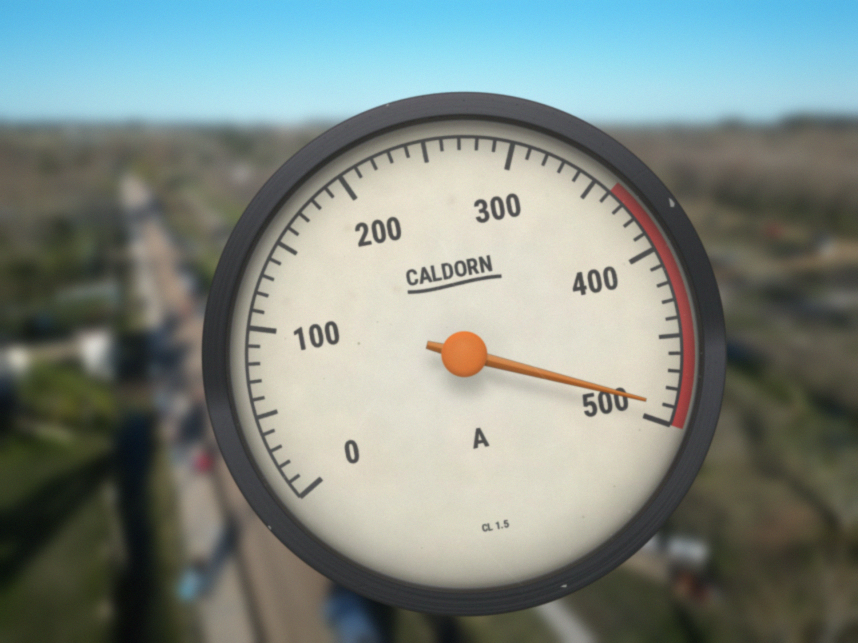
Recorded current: 490,A
